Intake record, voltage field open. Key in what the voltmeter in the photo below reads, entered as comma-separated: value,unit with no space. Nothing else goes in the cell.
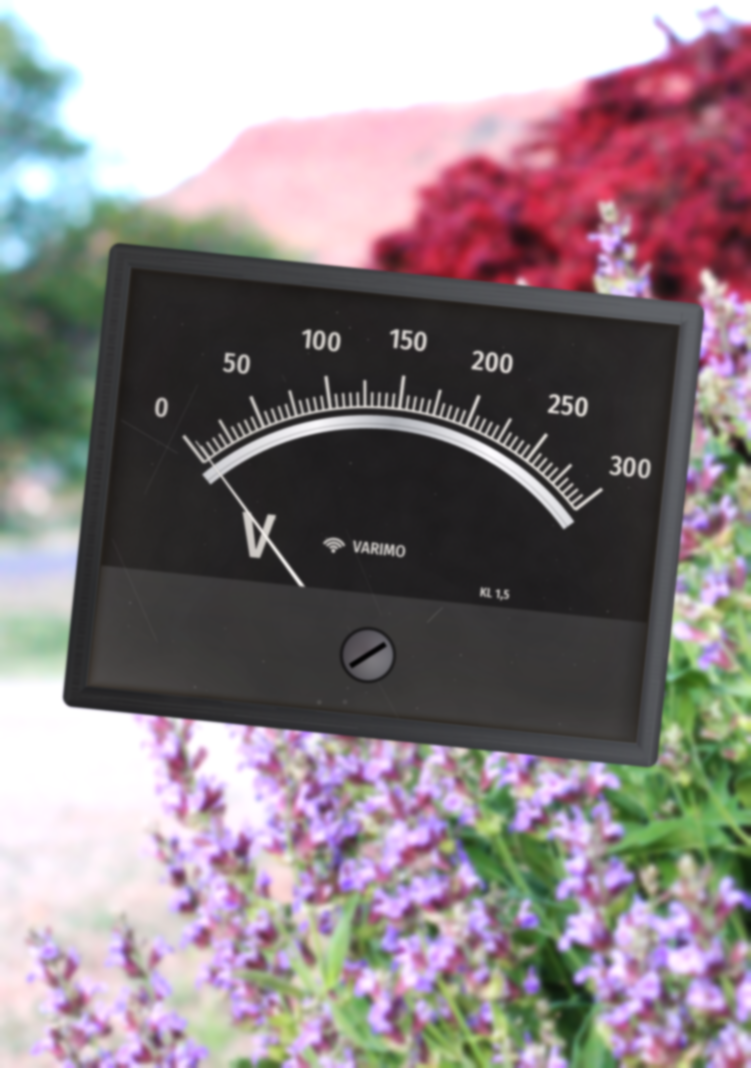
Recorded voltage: 5,V
